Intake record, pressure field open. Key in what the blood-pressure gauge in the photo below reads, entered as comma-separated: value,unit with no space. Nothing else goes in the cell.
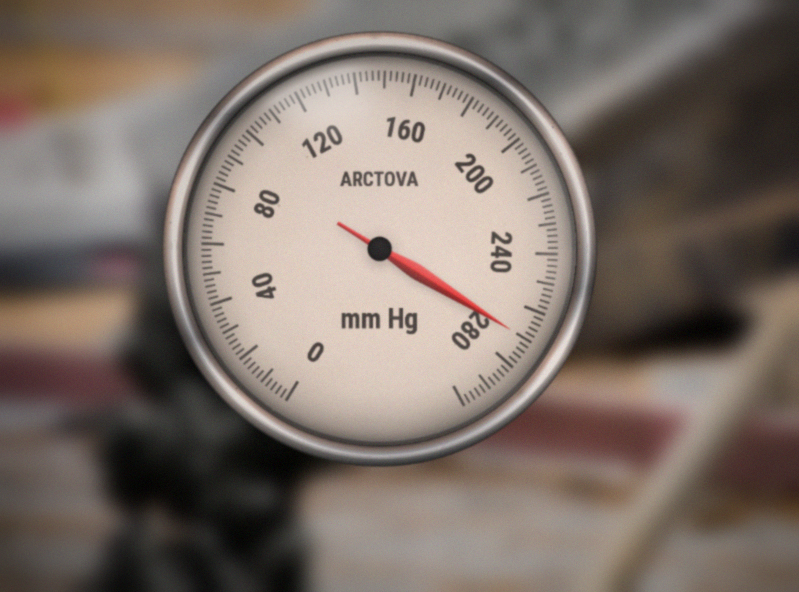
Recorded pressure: 270,mmHg
